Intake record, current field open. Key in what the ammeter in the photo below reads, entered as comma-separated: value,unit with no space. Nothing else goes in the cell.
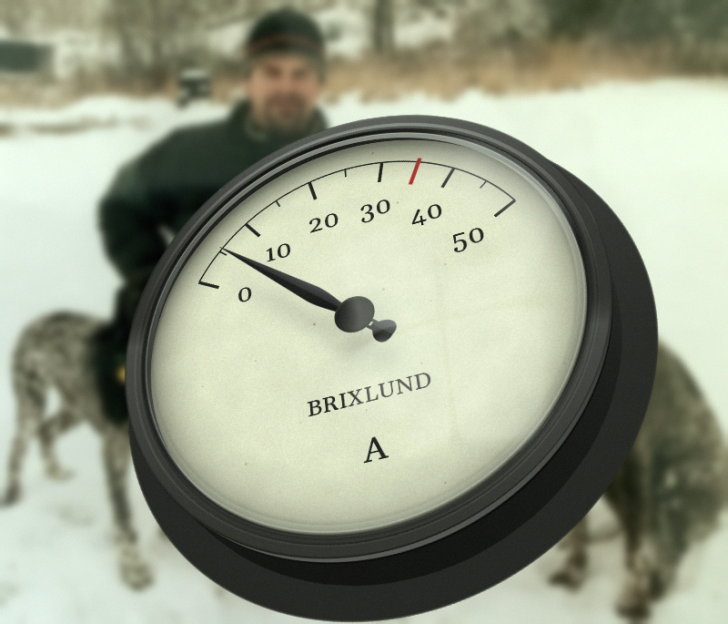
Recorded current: 5,A
